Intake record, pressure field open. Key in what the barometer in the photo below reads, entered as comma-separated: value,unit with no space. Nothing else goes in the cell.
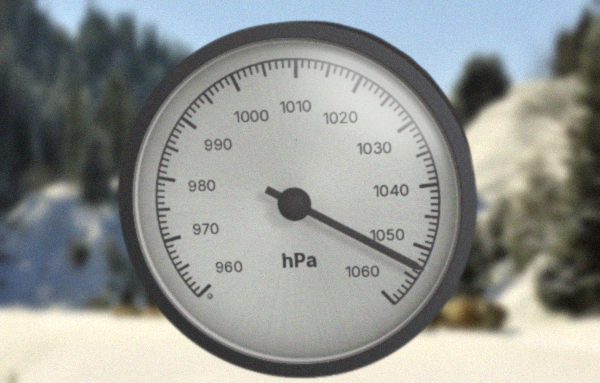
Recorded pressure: 1053,hPa
